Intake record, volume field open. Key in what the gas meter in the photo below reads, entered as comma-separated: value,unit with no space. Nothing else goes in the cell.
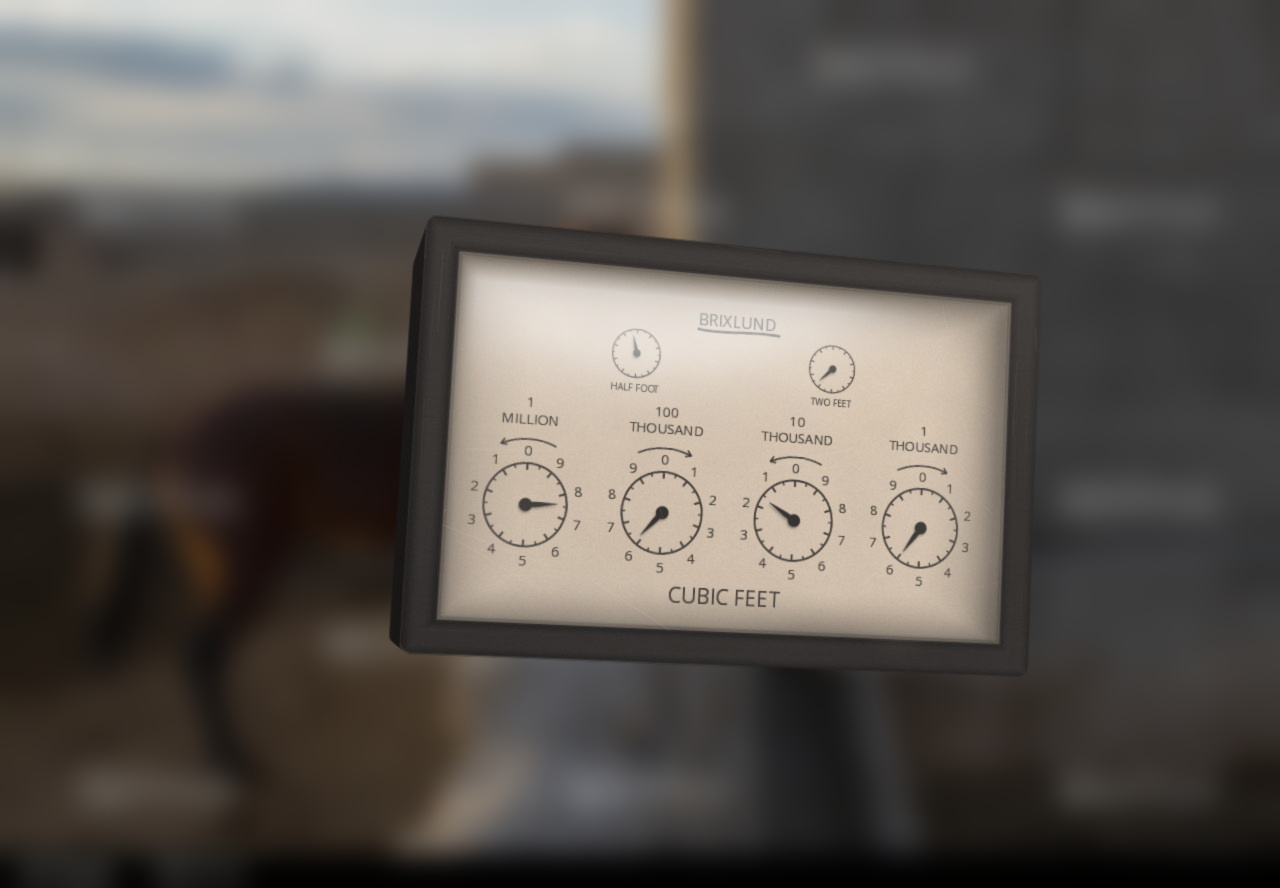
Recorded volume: 761600,ft³
